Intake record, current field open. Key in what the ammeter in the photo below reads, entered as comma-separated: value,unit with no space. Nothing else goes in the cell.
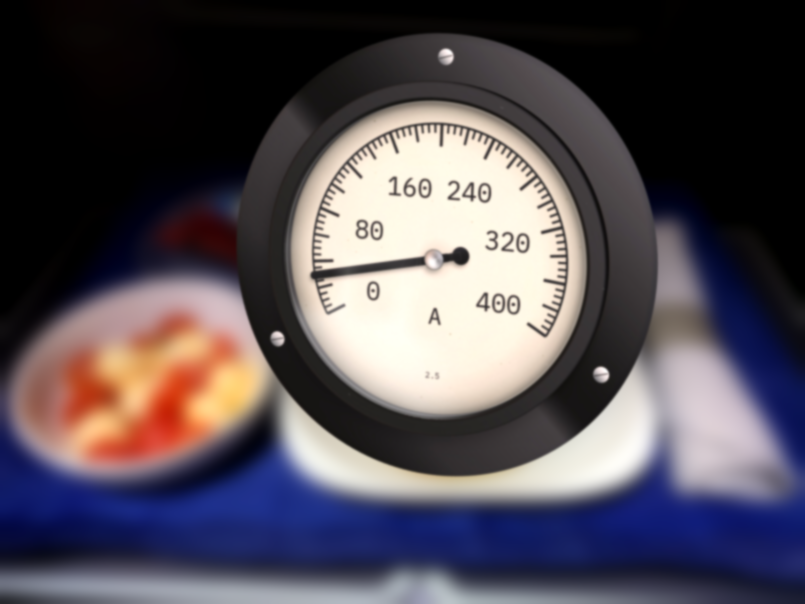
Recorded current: 30,A
